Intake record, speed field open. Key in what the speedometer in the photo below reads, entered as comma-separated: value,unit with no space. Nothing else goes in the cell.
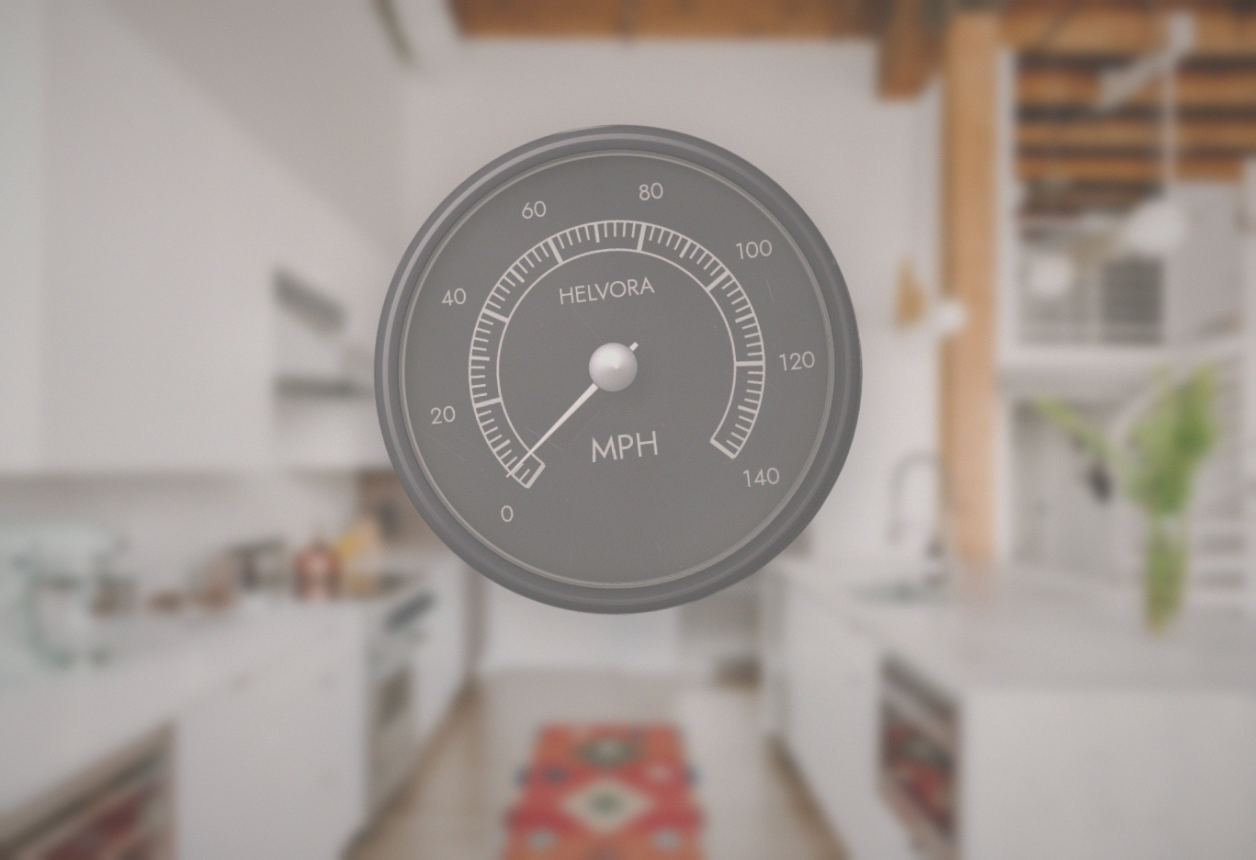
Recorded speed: 4,mph
